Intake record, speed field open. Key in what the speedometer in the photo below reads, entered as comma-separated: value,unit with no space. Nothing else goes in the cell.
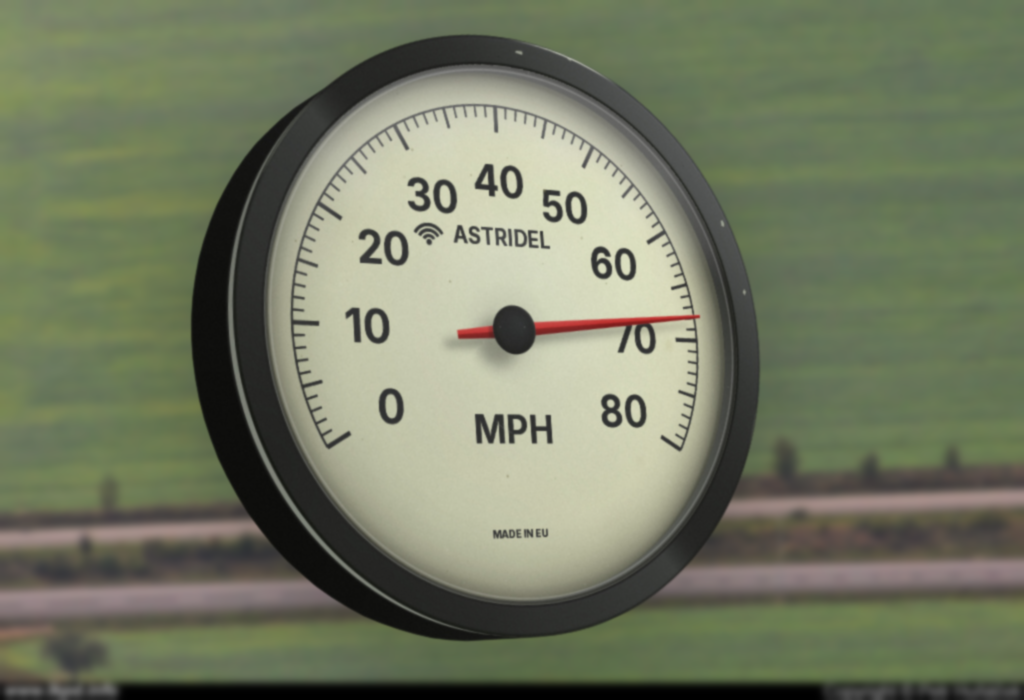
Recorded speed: 68,mph
